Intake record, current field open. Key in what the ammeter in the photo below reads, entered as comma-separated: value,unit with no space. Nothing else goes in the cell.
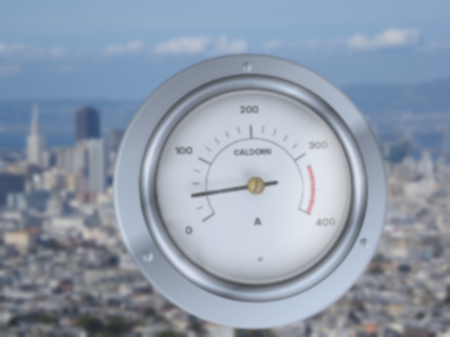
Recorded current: 40,A
